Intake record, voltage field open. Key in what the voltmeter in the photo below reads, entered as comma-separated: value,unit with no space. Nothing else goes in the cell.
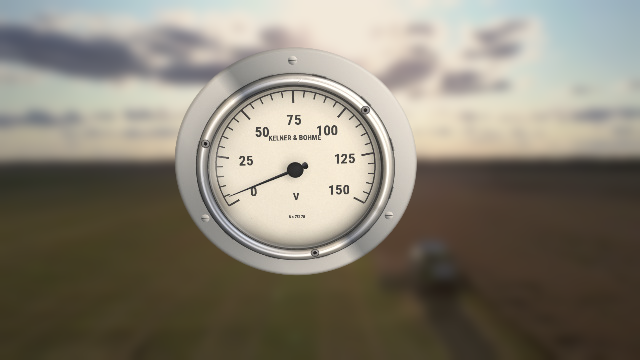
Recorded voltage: 5,V
